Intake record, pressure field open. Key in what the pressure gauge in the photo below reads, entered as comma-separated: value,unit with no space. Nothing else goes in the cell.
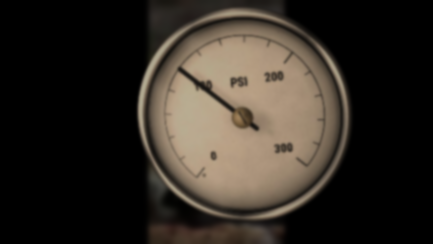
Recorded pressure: 100,psi
